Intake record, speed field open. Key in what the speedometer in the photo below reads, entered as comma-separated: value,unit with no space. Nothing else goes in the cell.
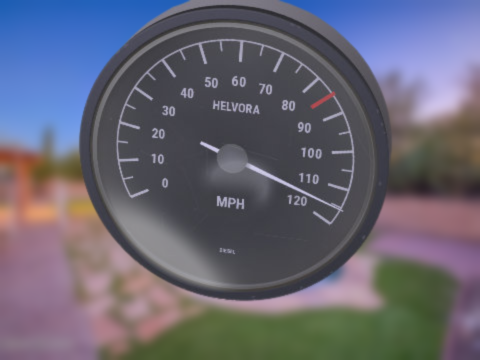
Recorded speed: 115,mph
